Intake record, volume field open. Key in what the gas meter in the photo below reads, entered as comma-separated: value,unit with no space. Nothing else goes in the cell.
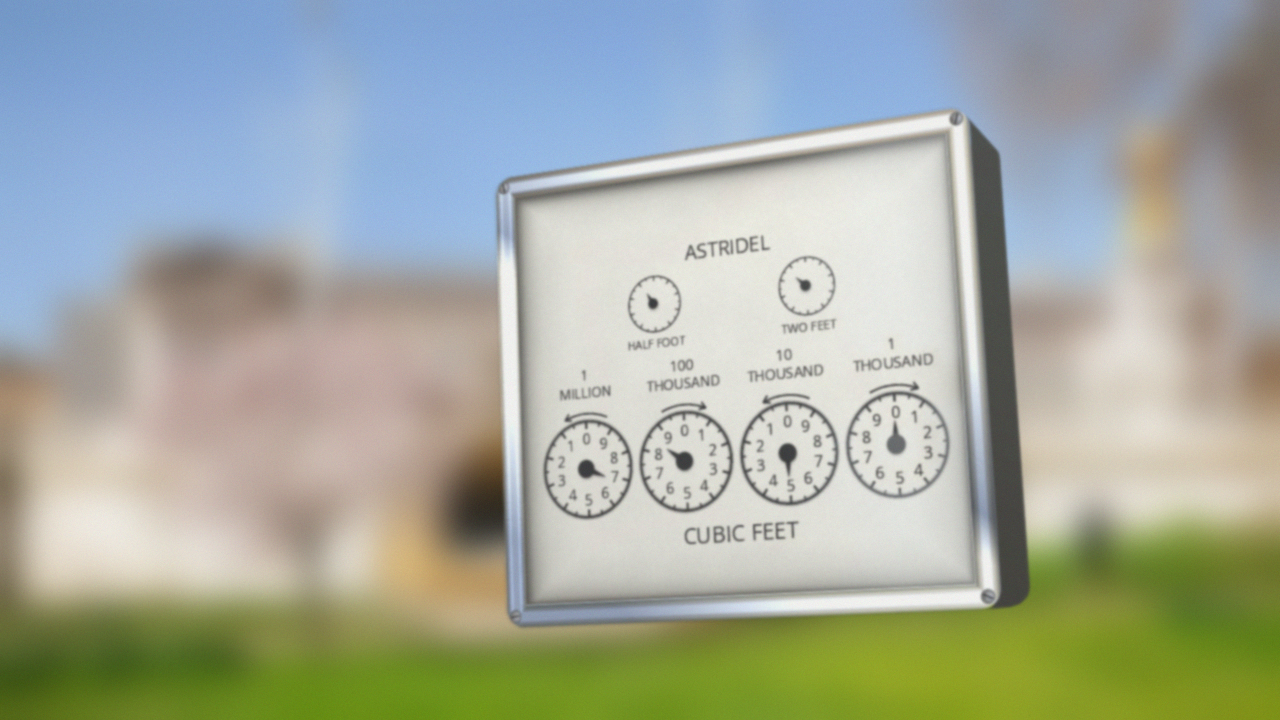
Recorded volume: 685000,ft³
